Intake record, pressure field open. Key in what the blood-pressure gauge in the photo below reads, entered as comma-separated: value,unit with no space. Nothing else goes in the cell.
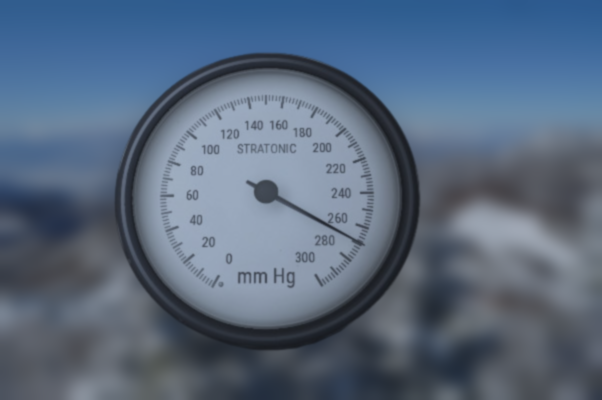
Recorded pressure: 270,mmHg
